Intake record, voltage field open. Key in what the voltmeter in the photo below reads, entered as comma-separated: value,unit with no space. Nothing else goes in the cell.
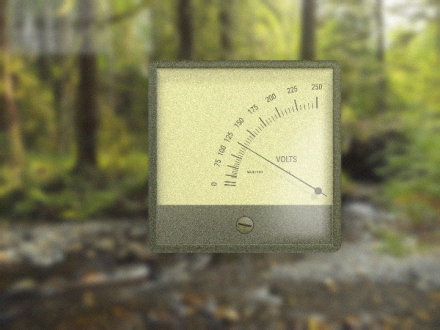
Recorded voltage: 125,V
